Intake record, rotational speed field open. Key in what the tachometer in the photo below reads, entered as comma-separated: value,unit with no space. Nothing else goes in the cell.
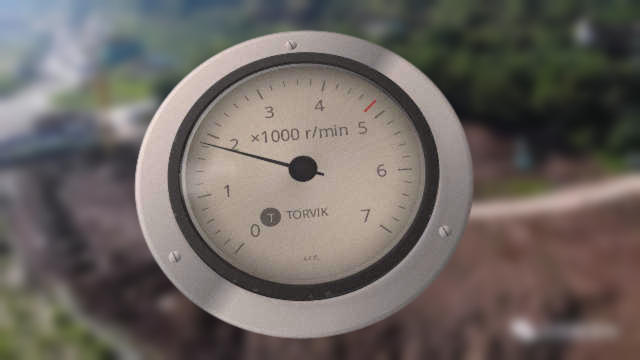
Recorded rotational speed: 1800,rpm
